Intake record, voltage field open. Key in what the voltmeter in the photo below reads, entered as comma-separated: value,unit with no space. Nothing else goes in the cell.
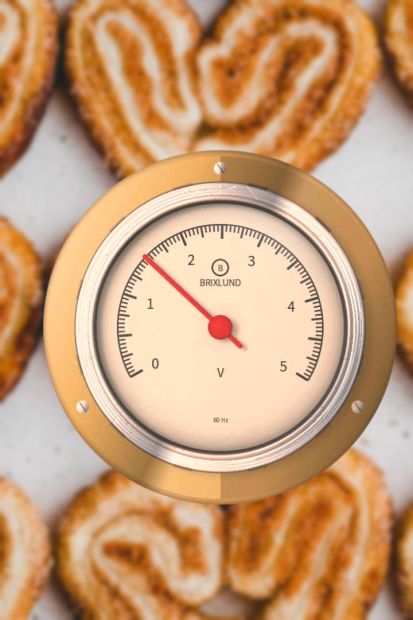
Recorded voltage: 1.5,V
